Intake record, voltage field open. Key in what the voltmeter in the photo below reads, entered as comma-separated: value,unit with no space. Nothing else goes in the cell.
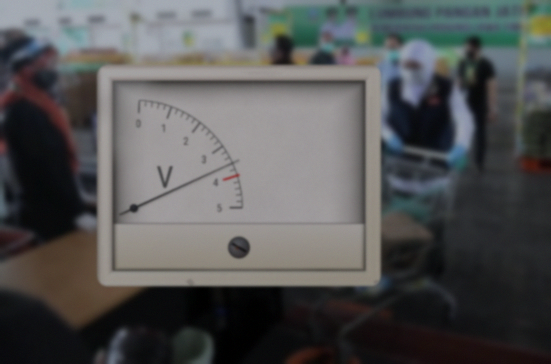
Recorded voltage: 3.6,V
